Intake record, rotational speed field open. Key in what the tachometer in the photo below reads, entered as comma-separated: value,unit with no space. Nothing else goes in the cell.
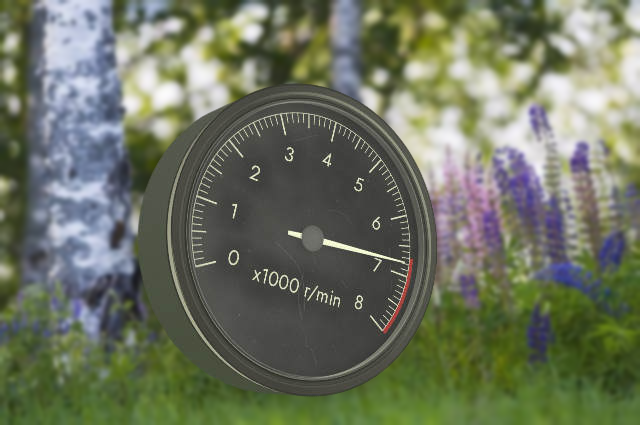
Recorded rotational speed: 6800,rpm
